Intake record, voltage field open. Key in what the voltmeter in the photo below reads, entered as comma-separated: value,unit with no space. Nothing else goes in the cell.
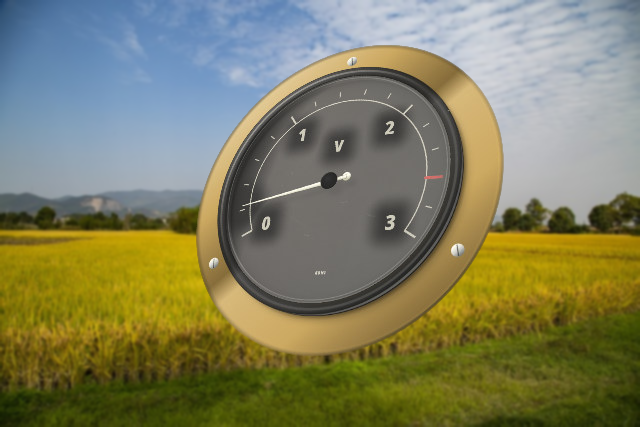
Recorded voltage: 0.2,V
